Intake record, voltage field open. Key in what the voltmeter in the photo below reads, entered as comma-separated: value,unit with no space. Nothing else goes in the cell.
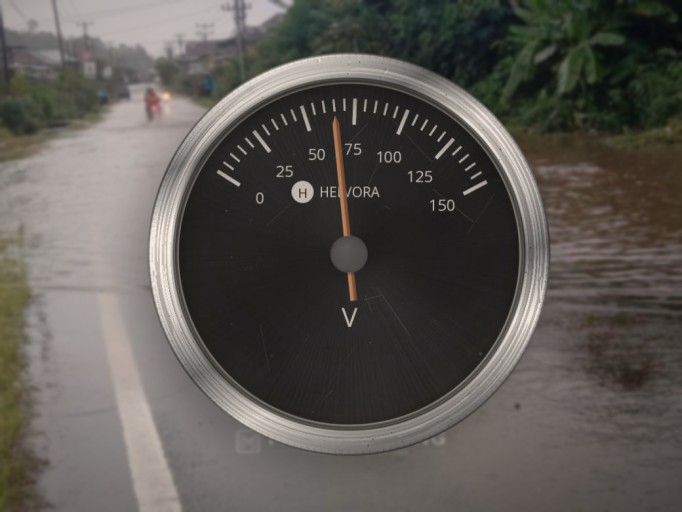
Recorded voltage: 65,V
